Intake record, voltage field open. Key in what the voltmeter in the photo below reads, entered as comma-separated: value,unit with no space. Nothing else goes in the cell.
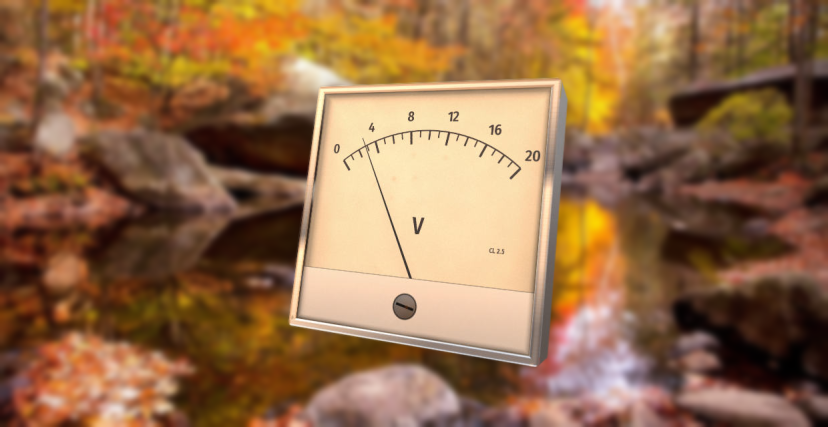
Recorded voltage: 3,V
